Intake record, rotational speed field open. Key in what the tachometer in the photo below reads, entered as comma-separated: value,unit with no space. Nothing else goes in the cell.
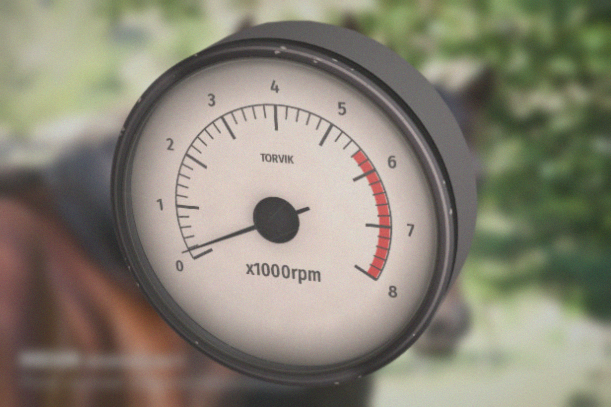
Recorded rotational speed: 200,rpm
